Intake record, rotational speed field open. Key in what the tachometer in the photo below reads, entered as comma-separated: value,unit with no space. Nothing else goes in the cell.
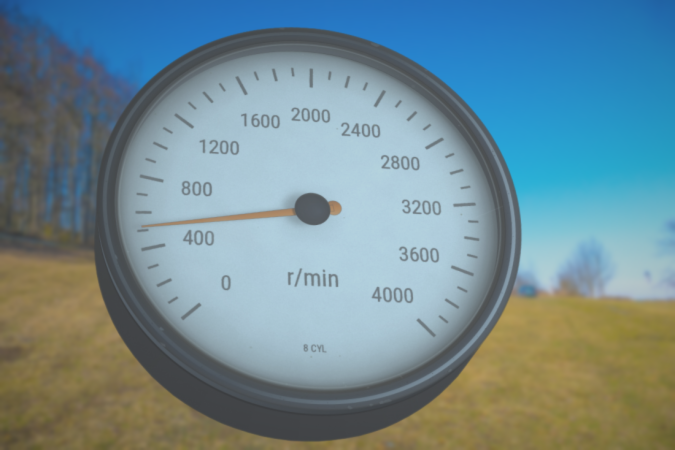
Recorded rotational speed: 500,rpm
